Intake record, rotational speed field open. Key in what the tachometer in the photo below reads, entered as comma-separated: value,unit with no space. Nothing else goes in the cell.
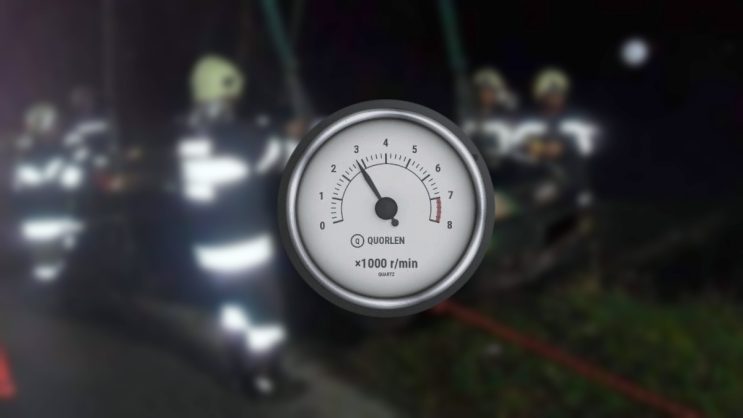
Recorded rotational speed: 2800,rpm
